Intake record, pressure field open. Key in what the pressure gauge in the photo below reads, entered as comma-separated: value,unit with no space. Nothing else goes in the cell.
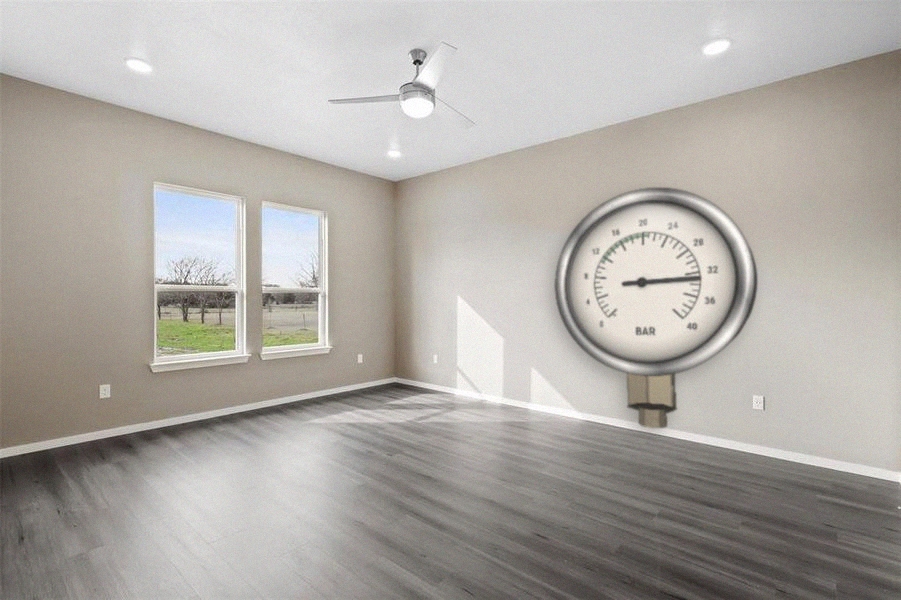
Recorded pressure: 33,bar
